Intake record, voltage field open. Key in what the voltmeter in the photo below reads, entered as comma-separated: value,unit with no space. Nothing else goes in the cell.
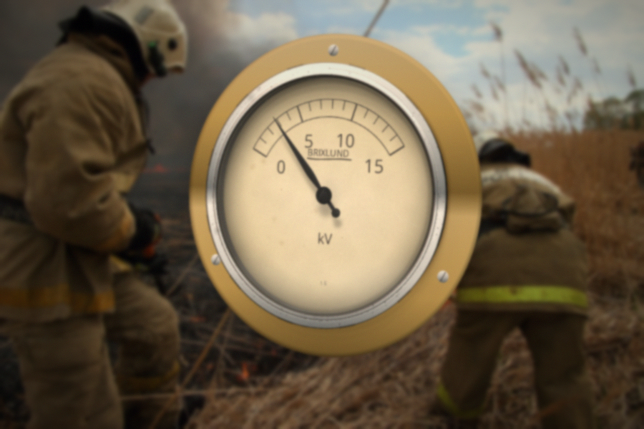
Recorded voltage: 3,kV
